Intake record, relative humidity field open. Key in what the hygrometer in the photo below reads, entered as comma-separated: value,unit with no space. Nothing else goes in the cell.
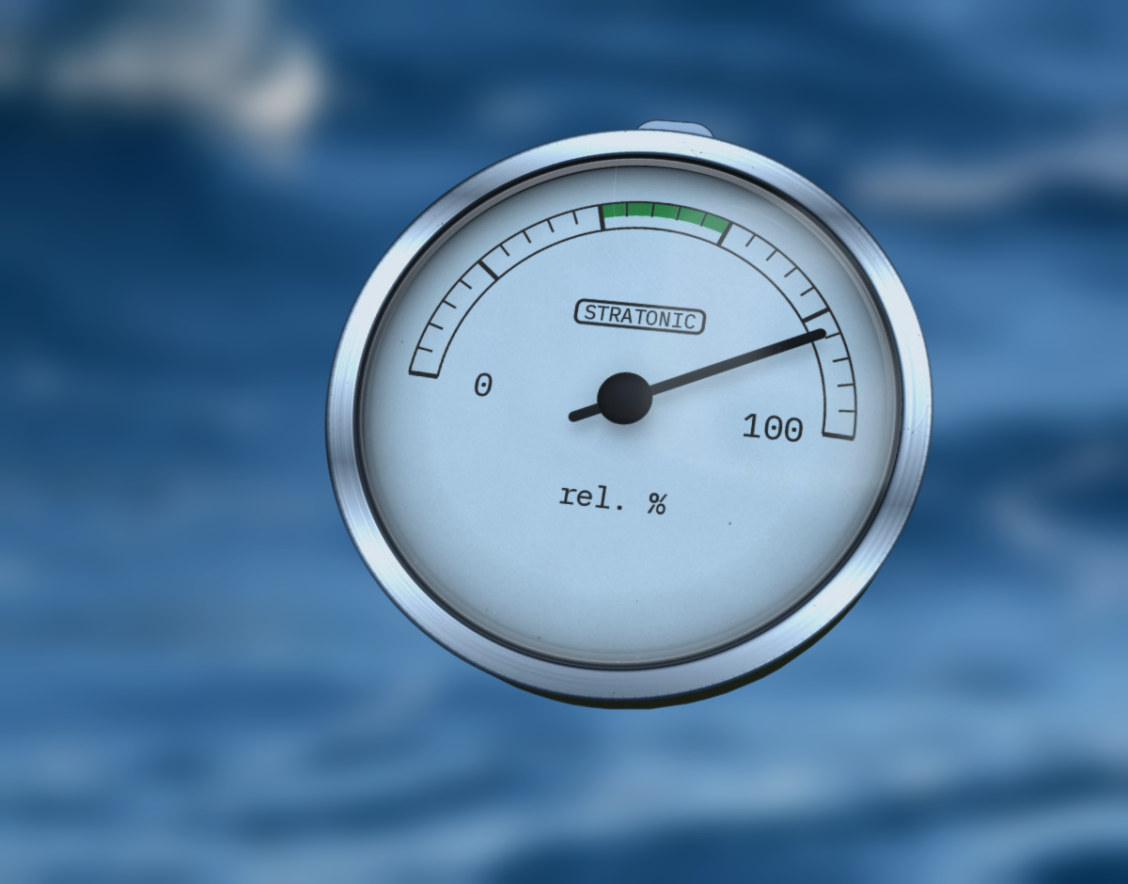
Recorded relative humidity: 84,%
